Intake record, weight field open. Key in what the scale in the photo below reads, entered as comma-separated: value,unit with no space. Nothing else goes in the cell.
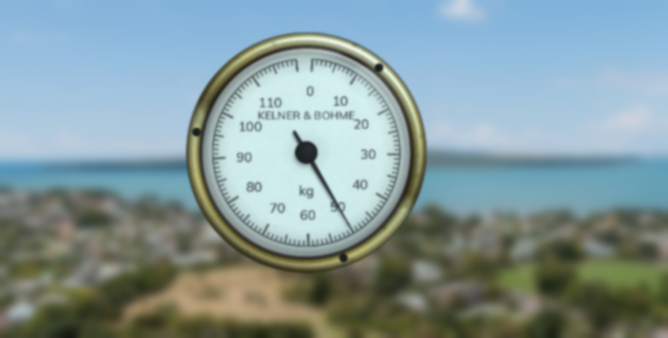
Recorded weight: 50,kg
